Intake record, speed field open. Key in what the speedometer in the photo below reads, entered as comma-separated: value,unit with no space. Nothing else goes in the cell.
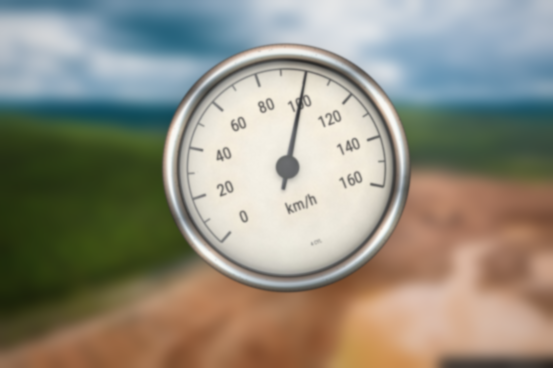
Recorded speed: 100,km/h
